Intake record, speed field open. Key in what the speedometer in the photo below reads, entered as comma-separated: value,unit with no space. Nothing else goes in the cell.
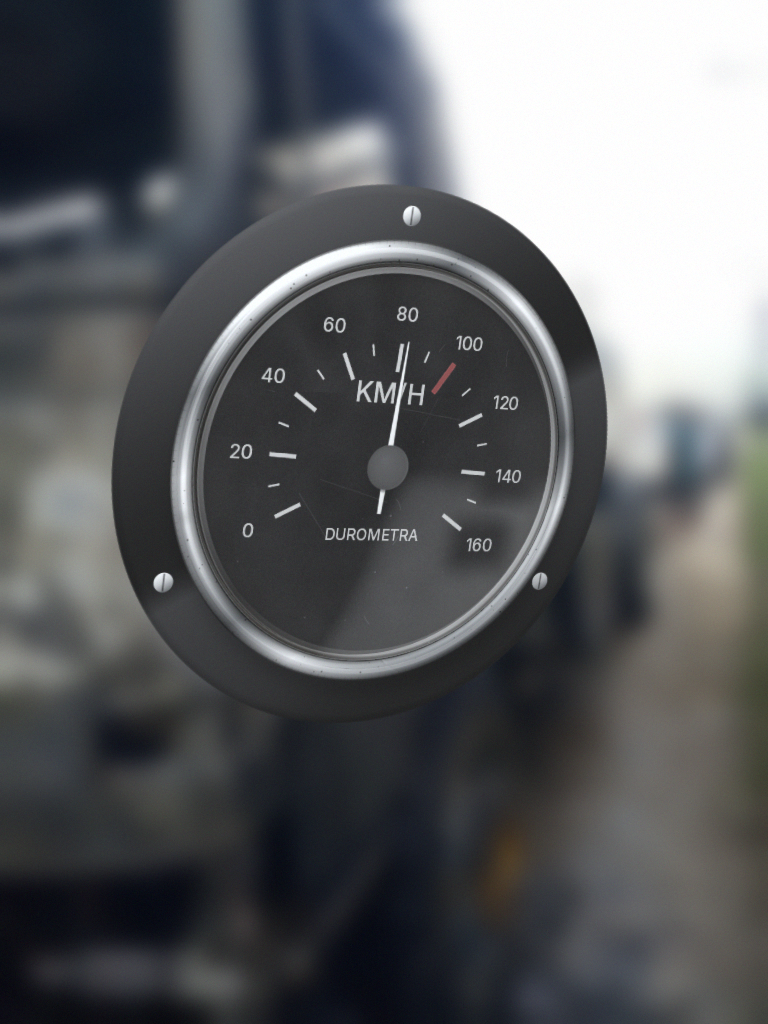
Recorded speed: 80,km/h
